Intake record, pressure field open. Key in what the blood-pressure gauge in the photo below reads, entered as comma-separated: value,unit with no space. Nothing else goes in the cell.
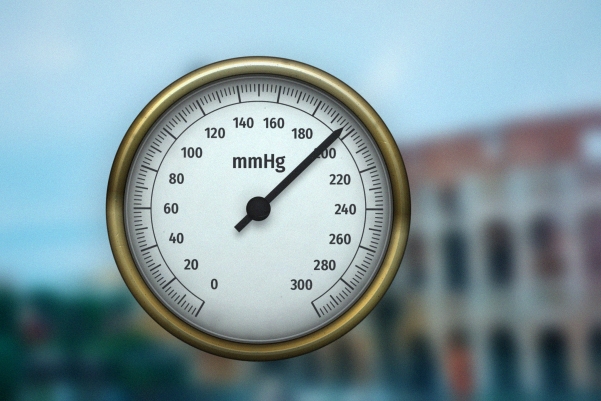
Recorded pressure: 196,mmHg
